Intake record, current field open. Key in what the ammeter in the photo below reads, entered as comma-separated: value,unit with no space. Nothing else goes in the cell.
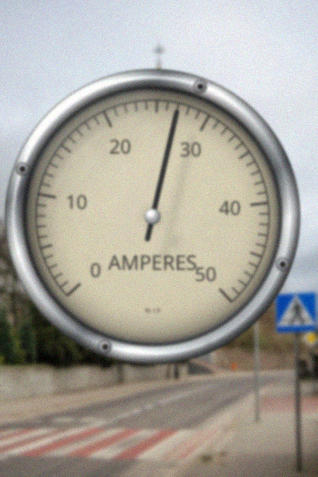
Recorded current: 27,A
